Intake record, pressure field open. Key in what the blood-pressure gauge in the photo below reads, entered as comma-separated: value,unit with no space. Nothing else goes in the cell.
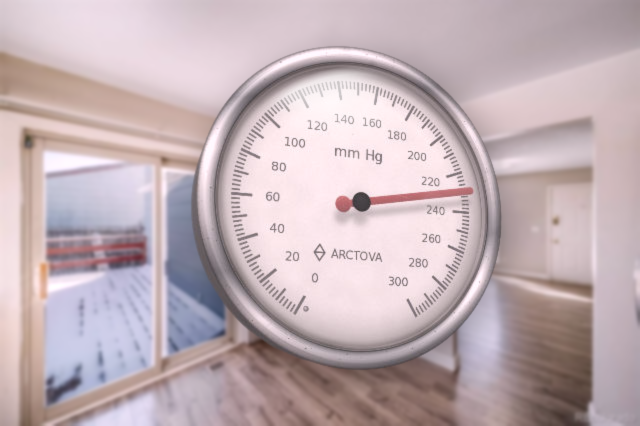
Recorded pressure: 230,mmHg
